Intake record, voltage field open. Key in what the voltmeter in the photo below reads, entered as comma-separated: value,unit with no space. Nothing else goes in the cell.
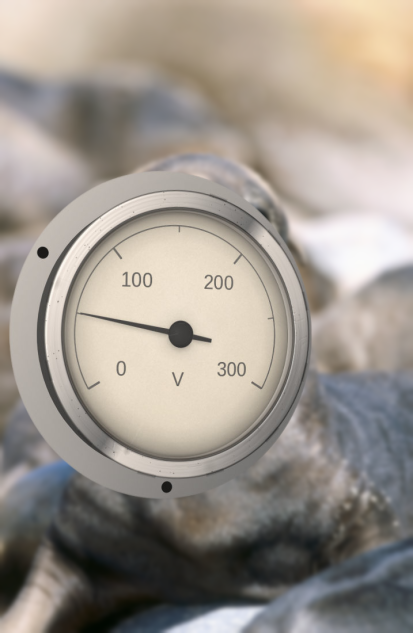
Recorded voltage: 50,V
